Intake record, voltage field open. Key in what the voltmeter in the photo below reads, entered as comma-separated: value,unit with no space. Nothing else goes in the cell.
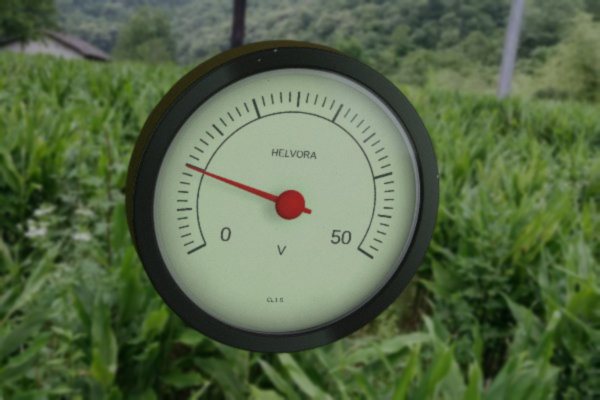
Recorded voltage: 10,V
